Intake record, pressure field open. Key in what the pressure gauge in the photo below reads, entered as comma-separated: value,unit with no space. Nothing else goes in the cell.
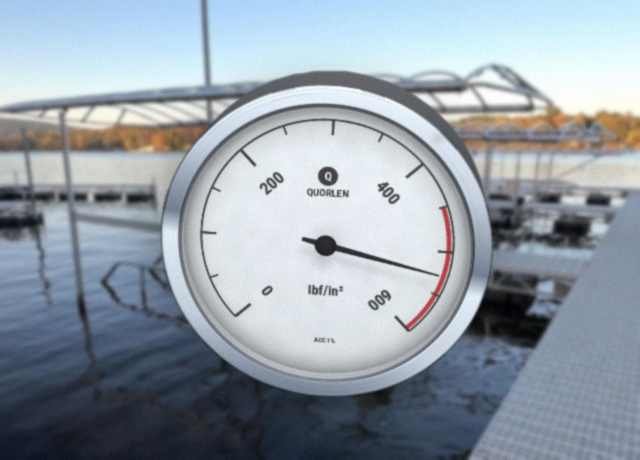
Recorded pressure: 525,psi
